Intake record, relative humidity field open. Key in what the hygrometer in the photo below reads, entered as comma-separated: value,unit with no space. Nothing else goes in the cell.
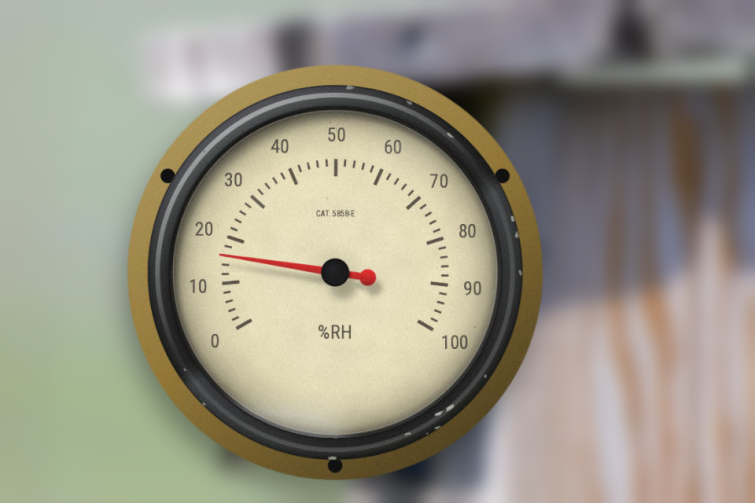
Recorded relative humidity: 16,%
